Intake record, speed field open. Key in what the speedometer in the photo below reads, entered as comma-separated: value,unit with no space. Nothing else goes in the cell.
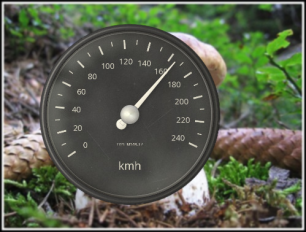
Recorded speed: 165,km/h
